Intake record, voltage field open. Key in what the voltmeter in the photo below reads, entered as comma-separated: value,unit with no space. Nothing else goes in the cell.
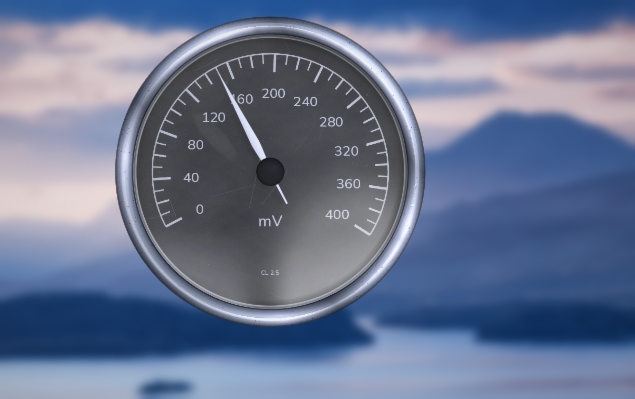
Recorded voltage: 150,mV
